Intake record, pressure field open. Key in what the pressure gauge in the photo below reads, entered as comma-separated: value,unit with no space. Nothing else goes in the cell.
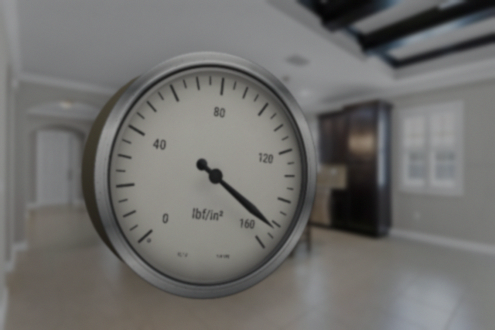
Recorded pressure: 152.5,psi
